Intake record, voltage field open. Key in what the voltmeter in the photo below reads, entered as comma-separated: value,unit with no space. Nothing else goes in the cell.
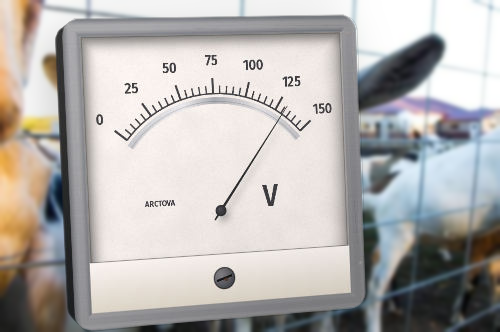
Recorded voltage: 130,V
